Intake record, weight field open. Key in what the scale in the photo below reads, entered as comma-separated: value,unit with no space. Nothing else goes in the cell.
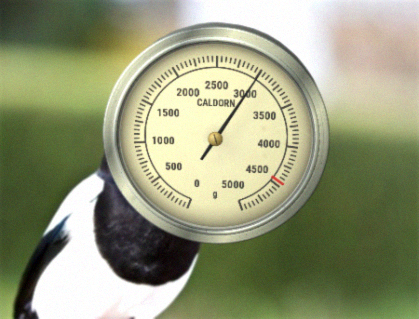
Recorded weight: 3000,g
